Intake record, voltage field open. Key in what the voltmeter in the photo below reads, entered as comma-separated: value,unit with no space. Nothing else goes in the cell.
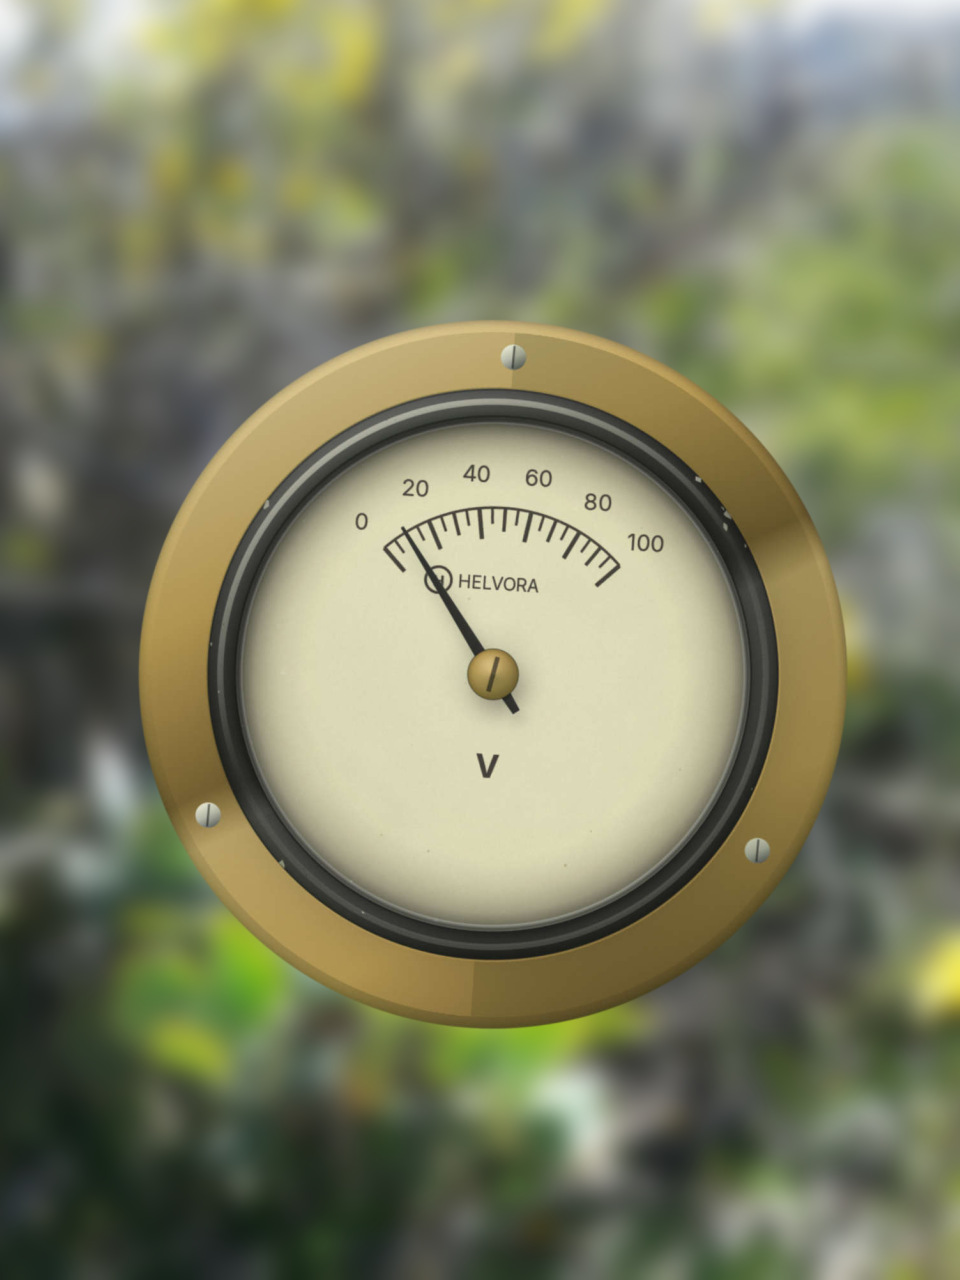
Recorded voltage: 10,V
